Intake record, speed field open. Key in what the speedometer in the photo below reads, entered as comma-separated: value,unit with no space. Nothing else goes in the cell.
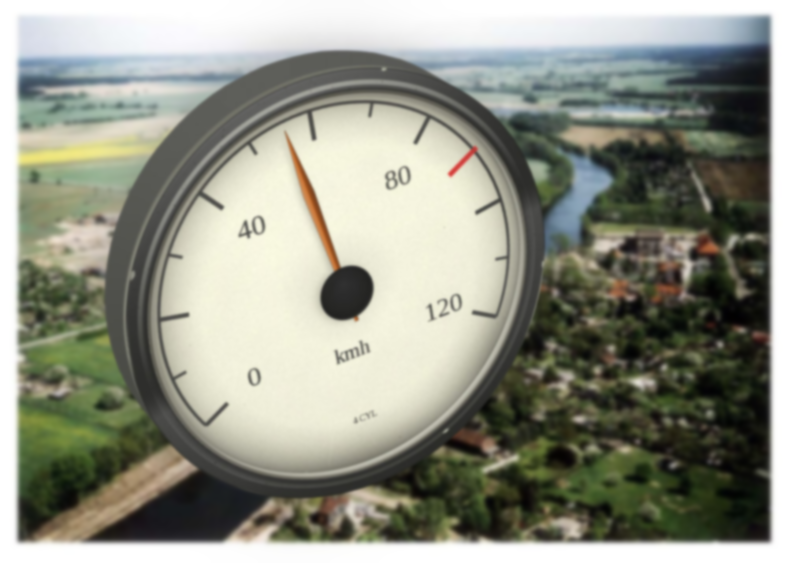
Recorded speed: 55,km/h
